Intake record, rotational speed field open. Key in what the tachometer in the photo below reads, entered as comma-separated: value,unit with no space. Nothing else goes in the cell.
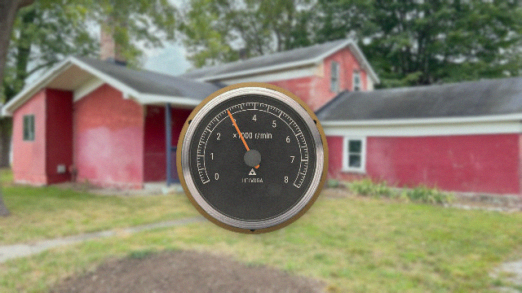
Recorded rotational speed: 3000,rpm
